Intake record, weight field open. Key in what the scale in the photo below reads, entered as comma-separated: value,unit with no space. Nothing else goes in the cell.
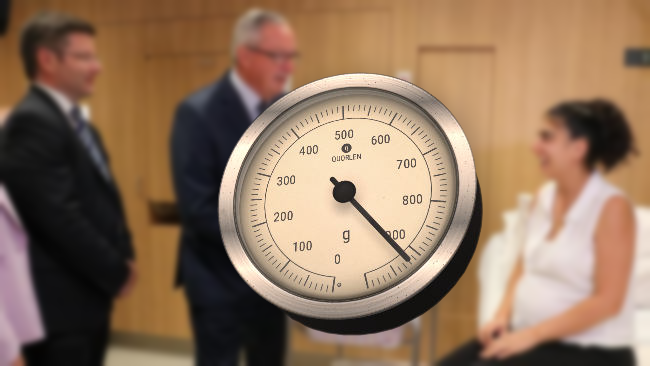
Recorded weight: 920,g
